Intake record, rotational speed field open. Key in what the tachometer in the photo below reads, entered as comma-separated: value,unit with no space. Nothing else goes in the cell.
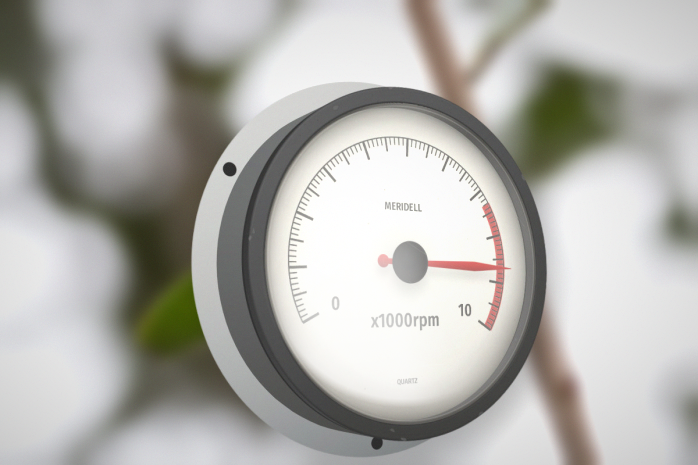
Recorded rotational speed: 8700,rpm
